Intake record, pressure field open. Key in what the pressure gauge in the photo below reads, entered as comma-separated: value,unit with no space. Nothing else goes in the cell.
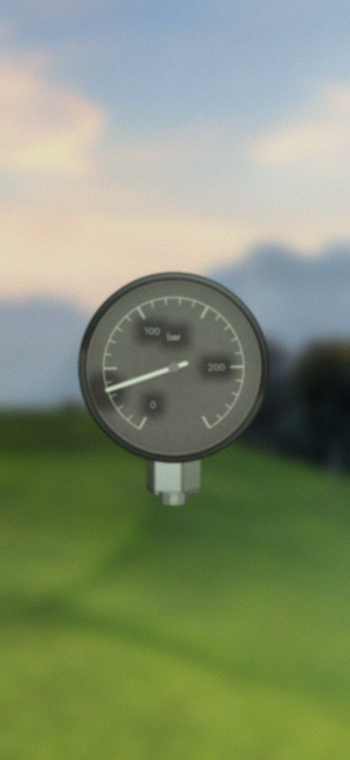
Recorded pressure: 35,bar
